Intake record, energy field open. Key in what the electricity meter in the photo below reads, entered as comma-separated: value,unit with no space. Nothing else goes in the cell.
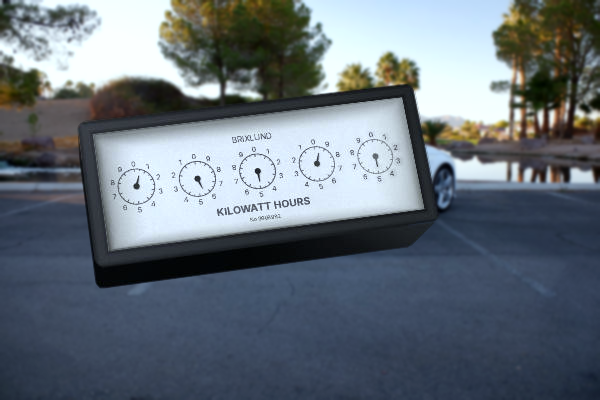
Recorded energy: 5495,kWh
